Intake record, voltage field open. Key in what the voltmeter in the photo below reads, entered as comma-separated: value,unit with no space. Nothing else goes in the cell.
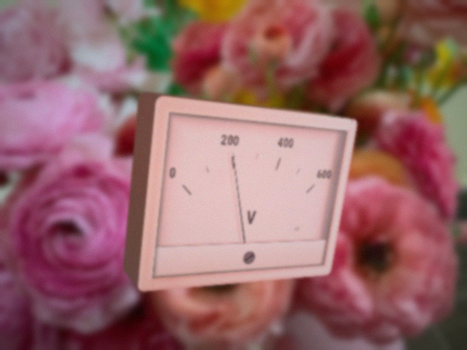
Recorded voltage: 200,V
